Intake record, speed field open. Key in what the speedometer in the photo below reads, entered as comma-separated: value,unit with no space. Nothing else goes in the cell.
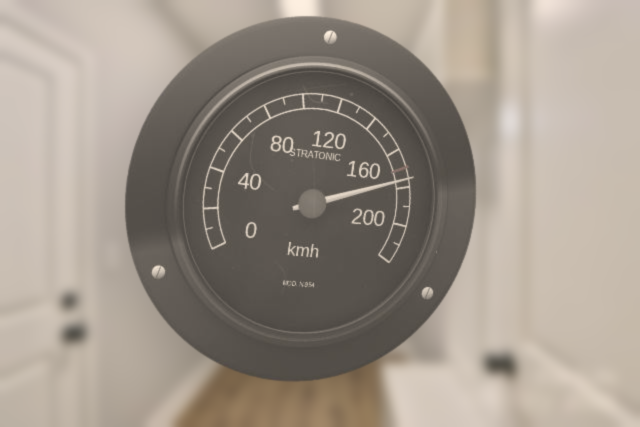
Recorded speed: 175,km/h
